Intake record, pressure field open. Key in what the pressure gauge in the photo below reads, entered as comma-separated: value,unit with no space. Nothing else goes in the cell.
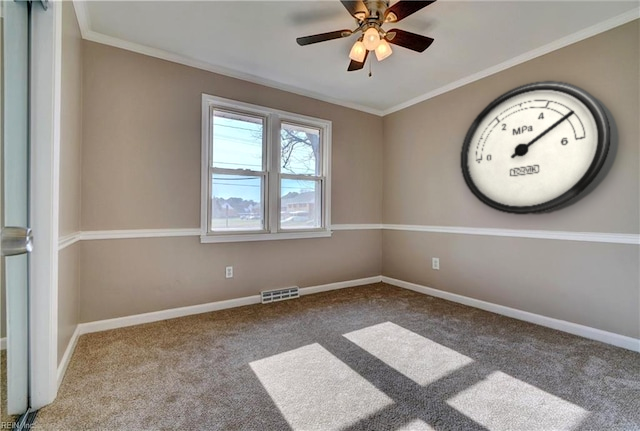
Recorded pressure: 5,MPa
